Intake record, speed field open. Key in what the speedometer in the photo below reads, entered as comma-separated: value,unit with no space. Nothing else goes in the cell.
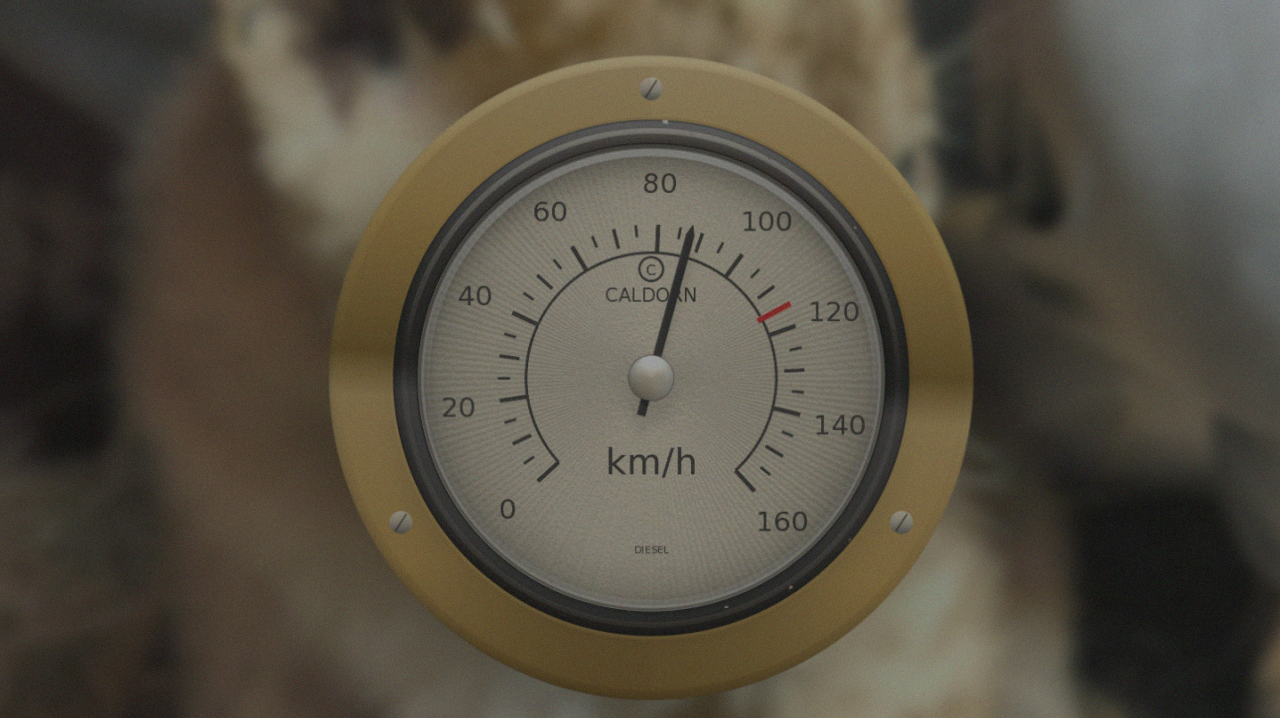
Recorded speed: 87.5,km/h
